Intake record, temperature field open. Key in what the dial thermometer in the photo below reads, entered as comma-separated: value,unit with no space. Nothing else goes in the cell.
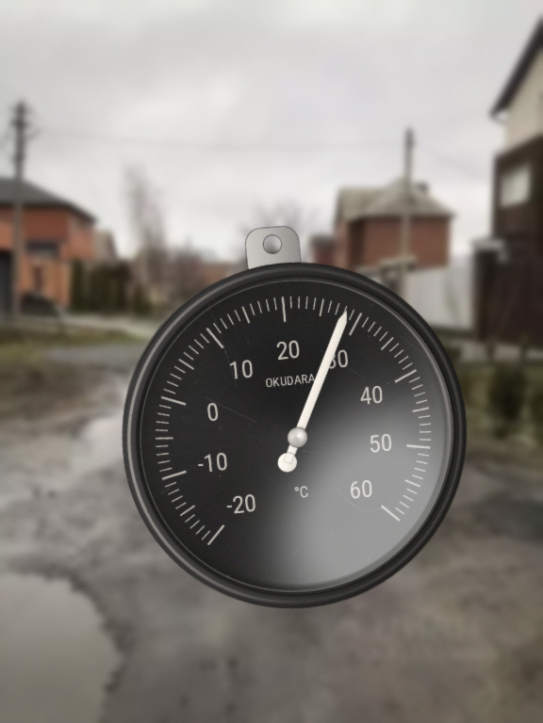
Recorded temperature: 28,°C
